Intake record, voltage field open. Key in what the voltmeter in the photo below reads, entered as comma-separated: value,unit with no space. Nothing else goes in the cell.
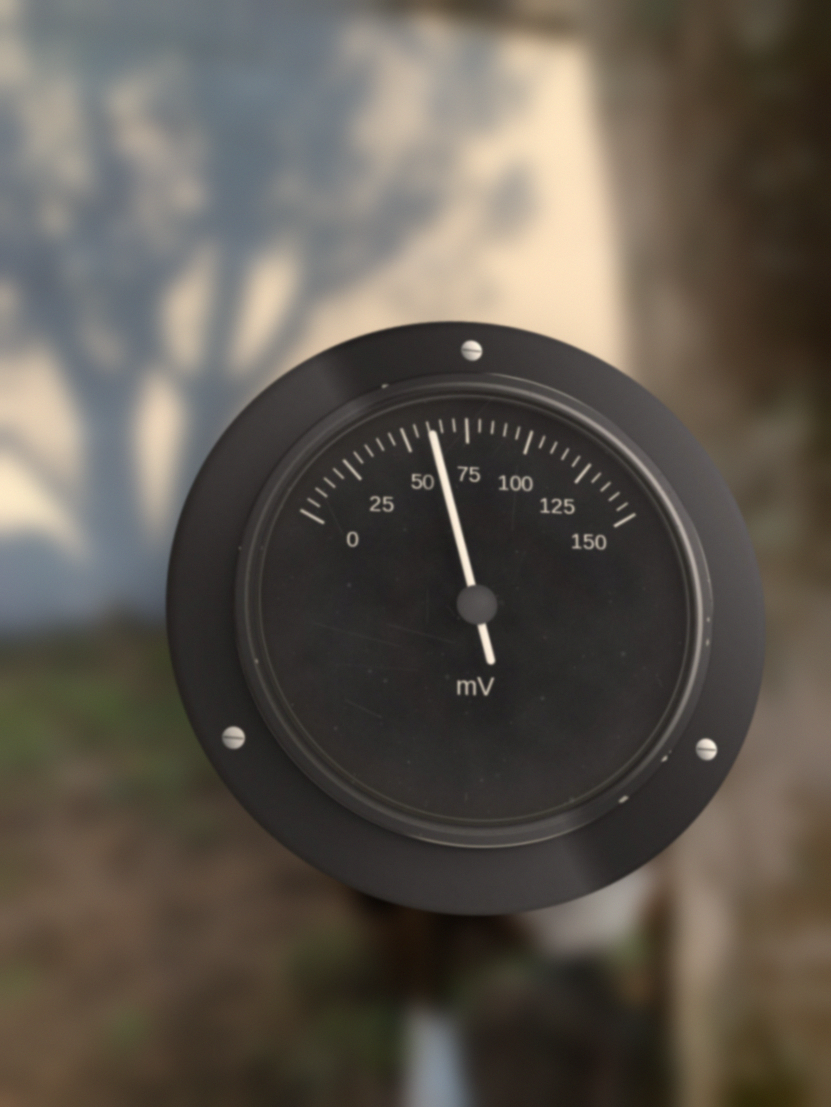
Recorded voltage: 60,mV
